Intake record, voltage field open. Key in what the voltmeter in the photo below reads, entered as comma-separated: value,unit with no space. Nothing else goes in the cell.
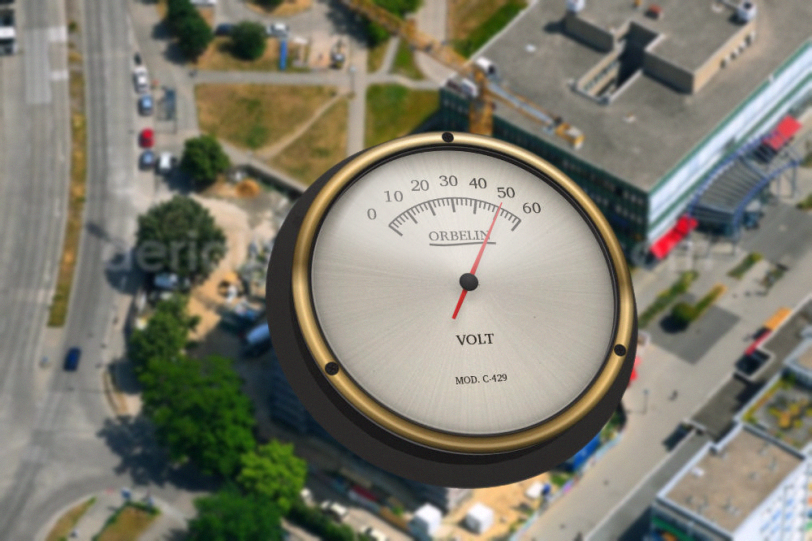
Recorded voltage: 50,V
